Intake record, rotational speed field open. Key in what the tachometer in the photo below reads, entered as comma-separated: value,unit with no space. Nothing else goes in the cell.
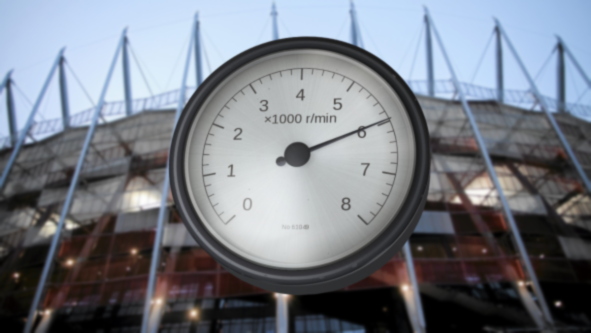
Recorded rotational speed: 6000,rpm
